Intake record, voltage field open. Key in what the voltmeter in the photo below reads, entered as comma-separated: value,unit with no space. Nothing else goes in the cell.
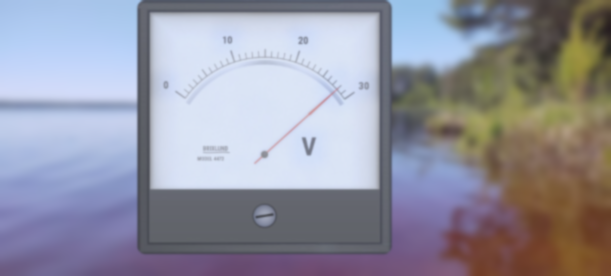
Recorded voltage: 28,V
